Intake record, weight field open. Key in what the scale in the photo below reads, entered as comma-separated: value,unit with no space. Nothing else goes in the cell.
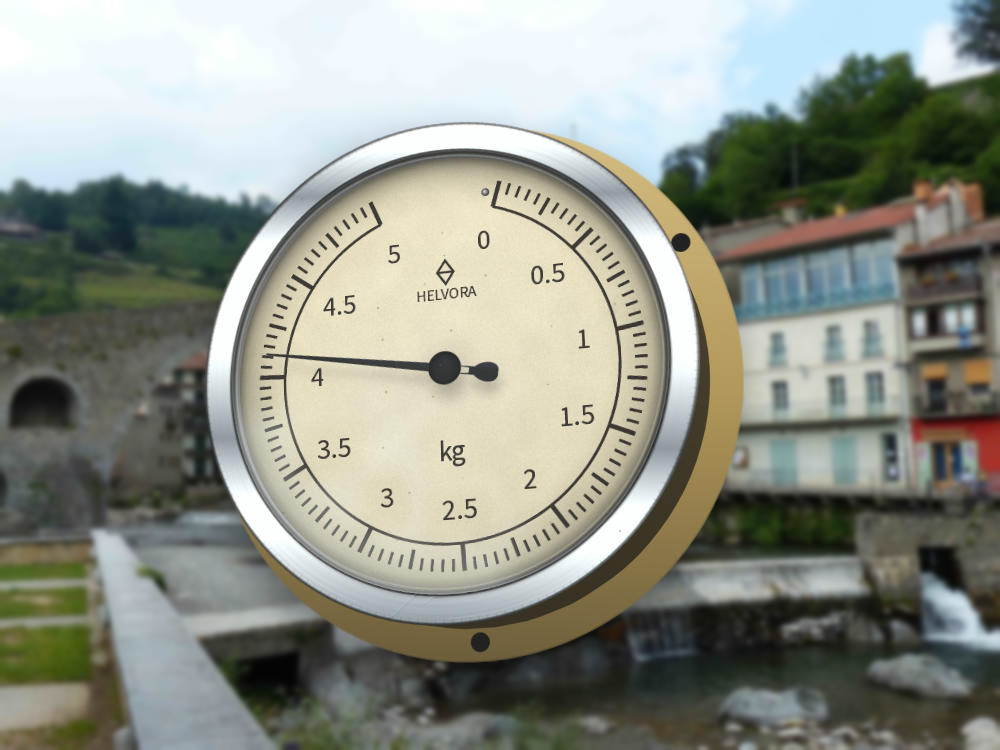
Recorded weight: 4.1,kg
